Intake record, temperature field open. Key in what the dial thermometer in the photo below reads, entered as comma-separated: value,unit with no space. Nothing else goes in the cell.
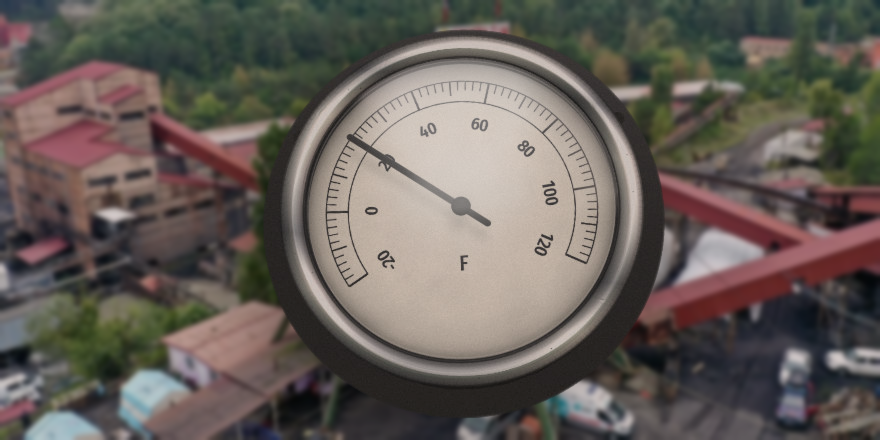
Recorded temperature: 20,°F
